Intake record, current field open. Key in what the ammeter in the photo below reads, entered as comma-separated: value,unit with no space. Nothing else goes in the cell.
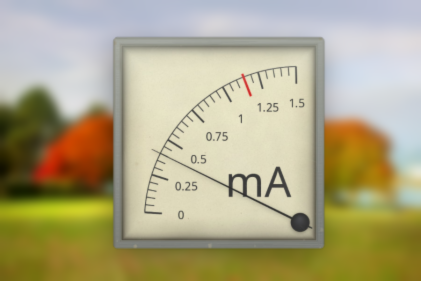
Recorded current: 0.4,mA
